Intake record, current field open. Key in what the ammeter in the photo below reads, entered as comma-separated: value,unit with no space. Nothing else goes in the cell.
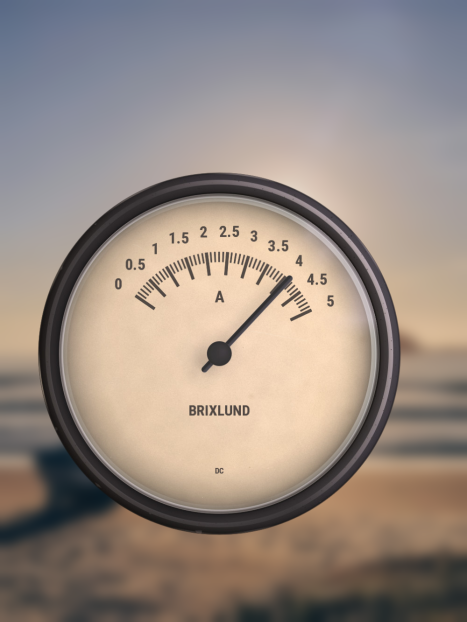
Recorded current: 4.1,A
